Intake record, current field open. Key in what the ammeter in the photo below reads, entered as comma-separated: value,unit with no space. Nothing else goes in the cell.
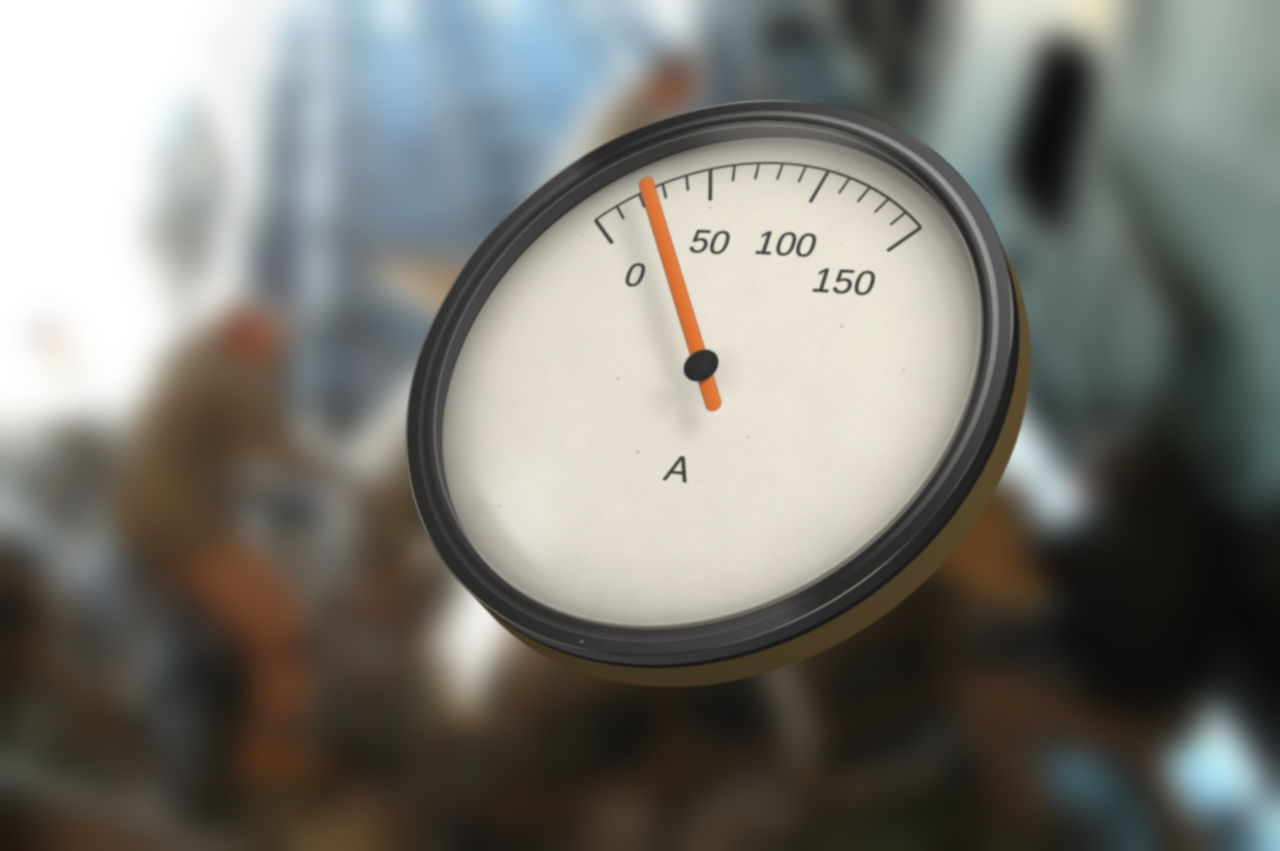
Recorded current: 25,A
